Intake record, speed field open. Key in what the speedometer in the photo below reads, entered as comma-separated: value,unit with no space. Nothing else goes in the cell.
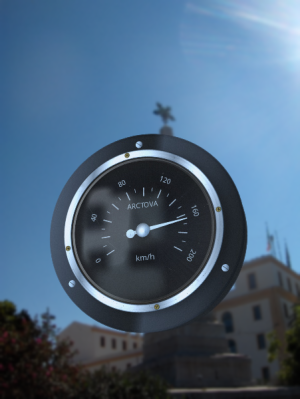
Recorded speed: 165,km/h
